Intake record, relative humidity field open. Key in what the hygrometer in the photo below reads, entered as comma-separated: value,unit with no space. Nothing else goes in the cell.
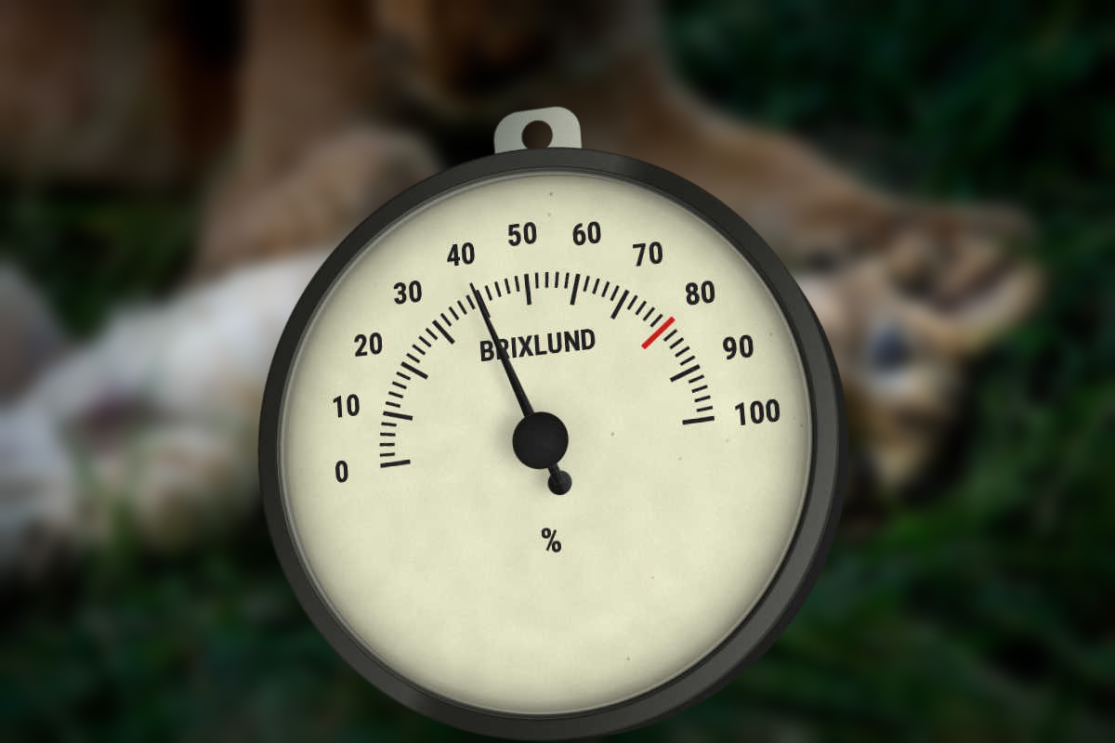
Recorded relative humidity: 40,%
